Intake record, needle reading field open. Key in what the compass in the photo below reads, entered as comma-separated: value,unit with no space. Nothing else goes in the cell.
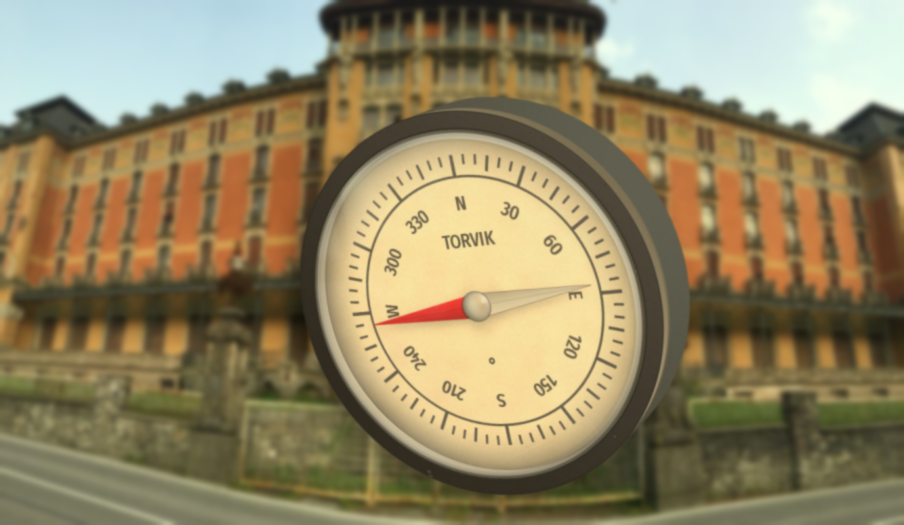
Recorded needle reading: 265,°
